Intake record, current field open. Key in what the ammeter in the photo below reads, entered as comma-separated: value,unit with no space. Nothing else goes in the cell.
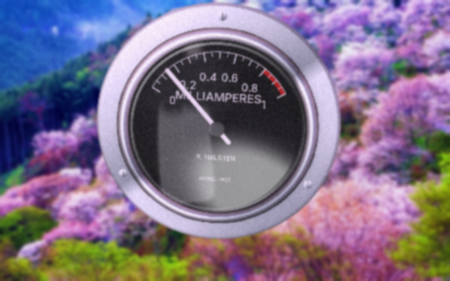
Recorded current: 0.15,mA
